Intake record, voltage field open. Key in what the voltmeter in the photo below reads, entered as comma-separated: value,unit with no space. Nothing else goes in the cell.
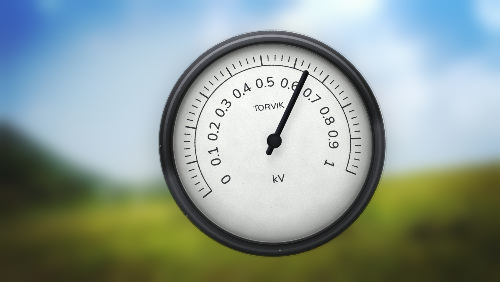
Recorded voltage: 0.64,kV
